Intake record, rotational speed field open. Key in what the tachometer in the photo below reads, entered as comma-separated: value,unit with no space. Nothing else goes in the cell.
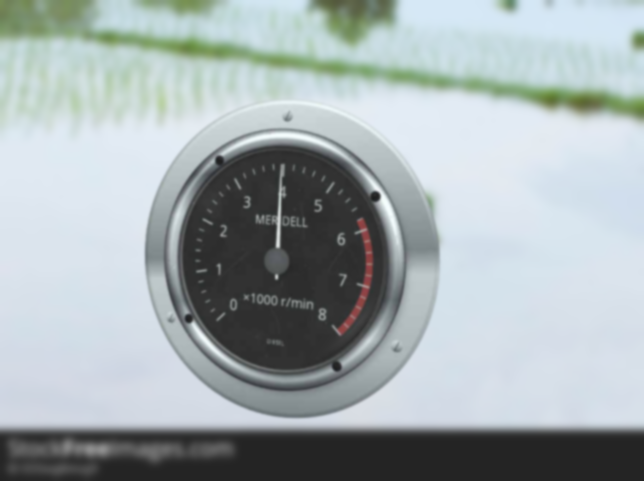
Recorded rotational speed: 4000,rpm
